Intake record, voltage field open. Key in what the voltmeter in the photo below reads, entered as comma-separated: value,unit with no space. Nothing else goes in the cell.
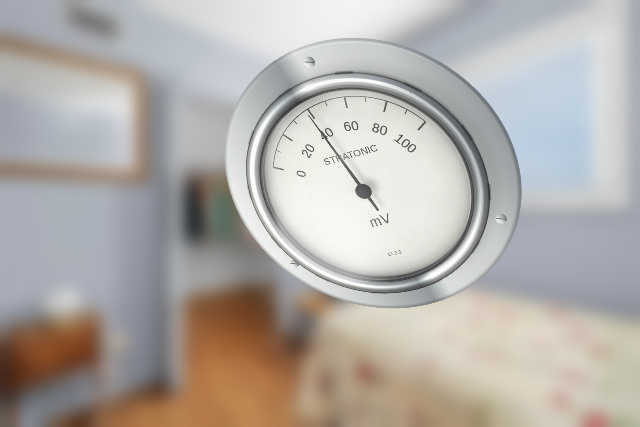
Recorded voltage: 40,mV
